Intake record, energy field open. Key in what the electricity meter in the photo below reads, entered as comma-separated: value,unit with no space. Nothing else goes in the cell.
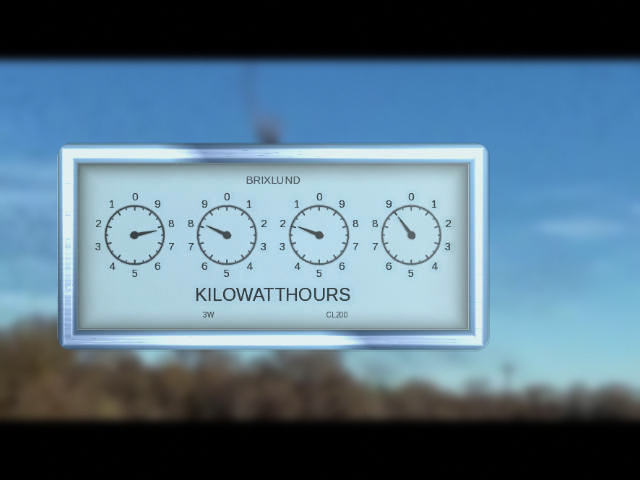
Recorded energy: 7819,kWh
